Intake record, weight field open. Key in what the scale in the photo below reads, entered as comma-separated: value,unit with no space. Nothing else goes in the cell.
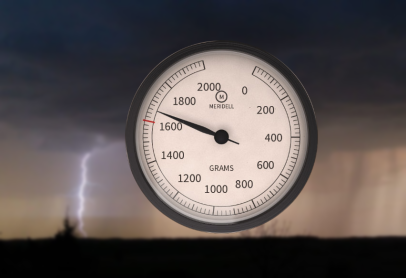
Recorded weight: 1660,g
